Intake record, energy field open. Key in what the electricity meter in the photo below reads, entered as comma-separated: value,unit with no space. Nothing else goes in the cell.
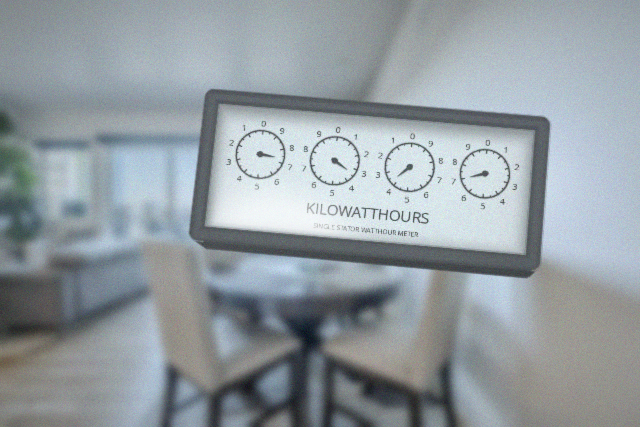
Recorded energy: 7337,kWh
